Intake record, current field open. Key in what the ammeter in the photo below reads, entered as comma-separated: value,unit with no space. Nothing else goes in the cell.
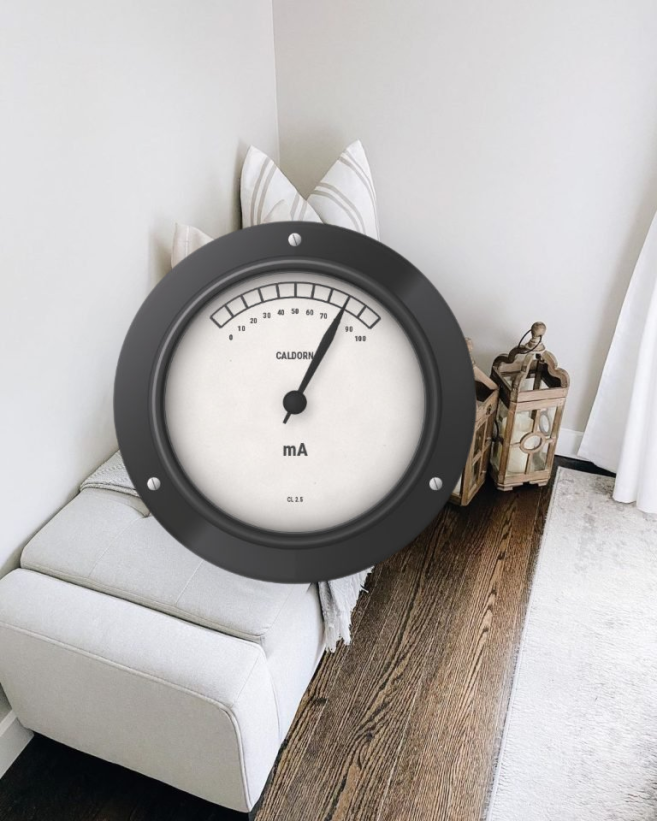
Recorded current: 80,mA
